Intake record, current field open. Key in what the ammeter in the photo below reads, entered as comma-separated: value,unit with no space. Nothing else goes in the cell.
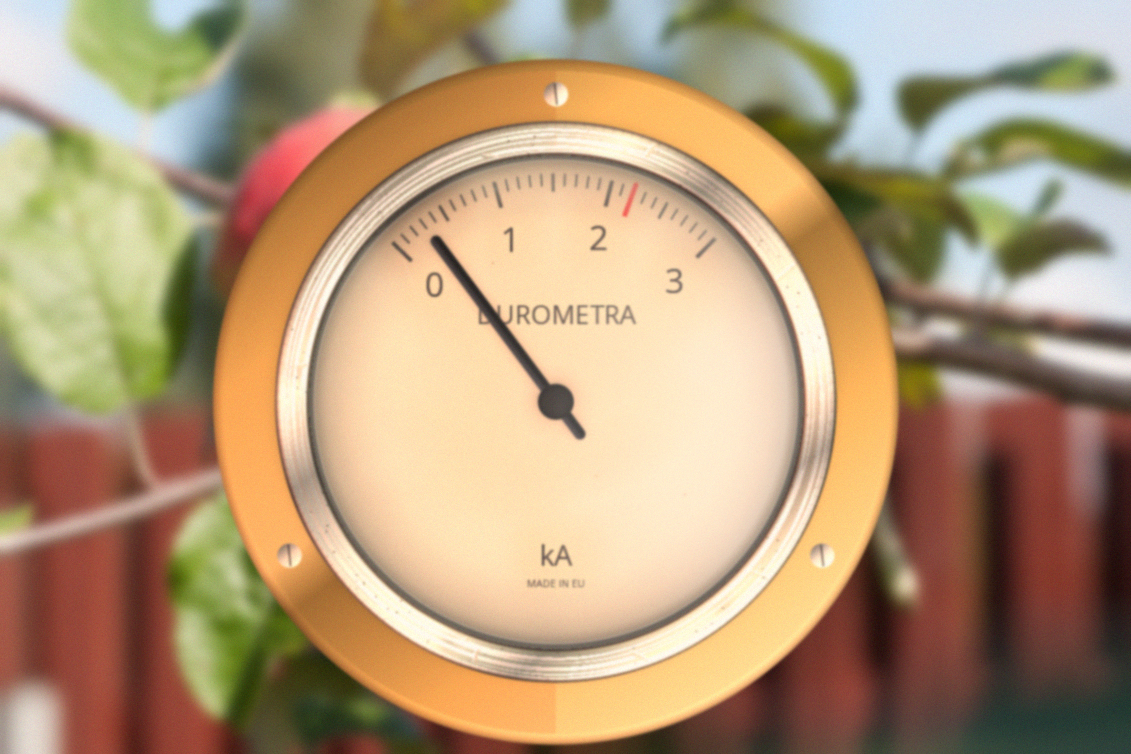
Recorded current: 0.3,kA
